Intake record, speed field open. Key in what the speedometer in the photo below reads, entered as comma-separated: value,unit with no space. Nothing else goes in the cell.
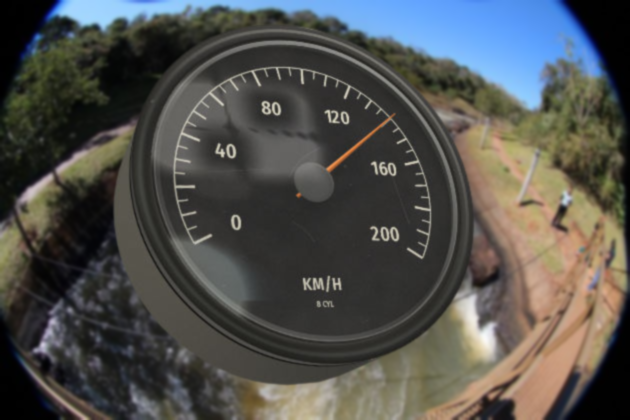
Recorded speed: 140,km/h
